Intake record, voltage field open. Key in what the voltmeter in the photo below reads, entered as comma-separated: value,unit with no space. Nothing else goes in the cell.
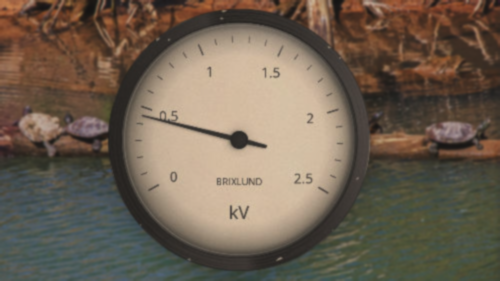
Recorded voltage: 0.45,kV
